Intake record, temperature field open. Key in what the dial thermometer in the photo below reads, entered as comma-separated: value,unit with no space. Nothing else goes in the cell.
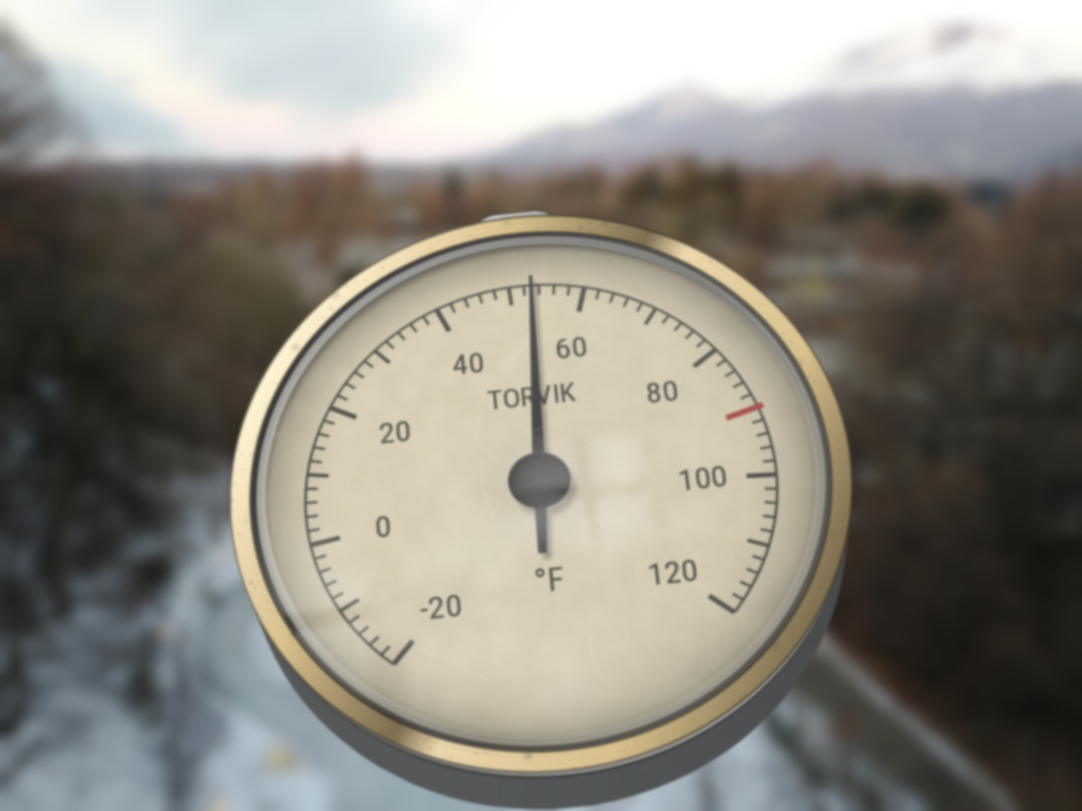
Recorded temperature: 53,°F
